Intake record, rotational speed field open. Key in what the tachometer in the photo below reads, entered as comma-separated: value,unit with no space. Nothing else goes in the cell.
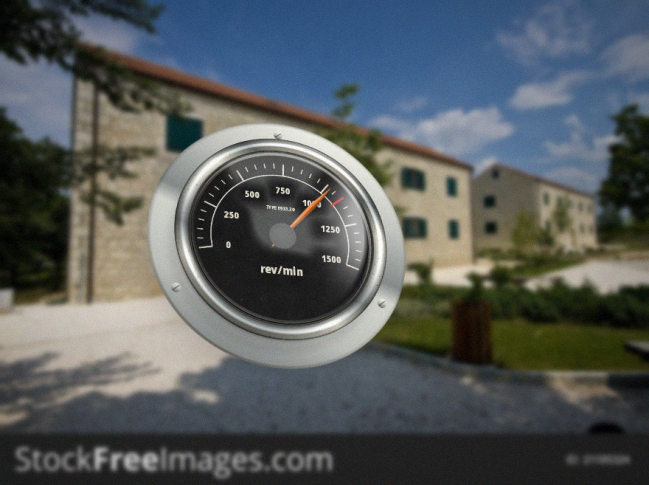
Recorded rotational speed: 1025,rpm
